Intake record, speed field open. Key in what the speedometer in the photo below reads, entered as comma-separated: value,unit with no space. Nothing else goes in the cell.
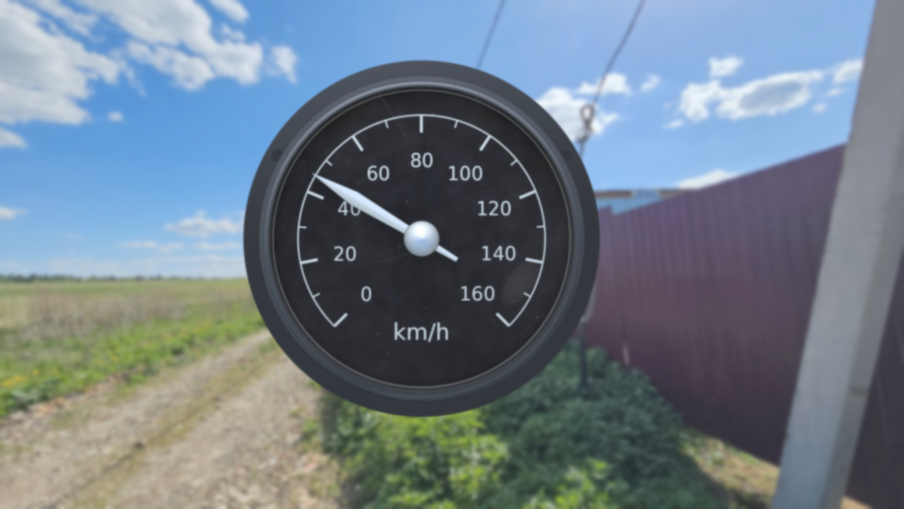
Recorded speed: 45,km/h
